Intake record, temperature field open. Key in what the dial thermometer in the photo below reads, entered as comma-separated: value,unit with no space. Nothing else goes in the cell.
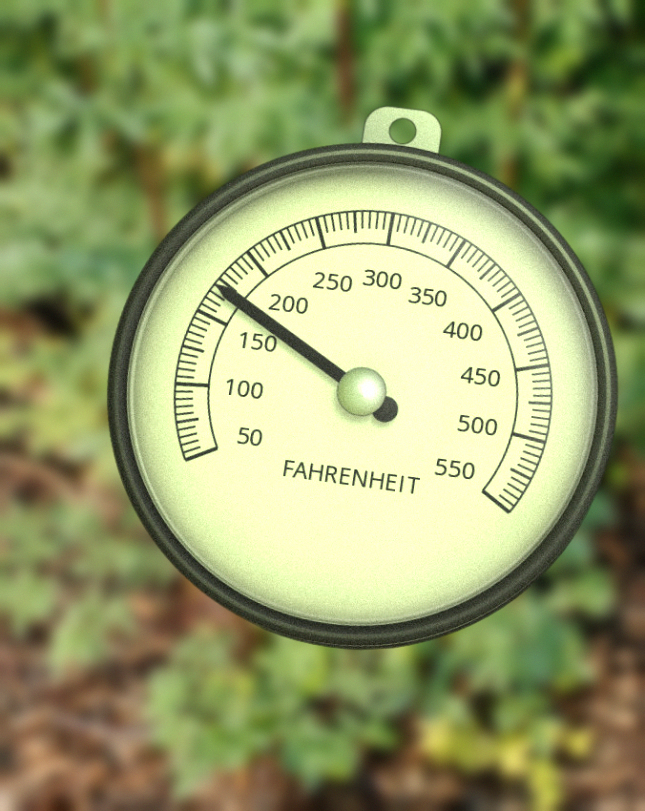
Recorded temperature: 170,°F
